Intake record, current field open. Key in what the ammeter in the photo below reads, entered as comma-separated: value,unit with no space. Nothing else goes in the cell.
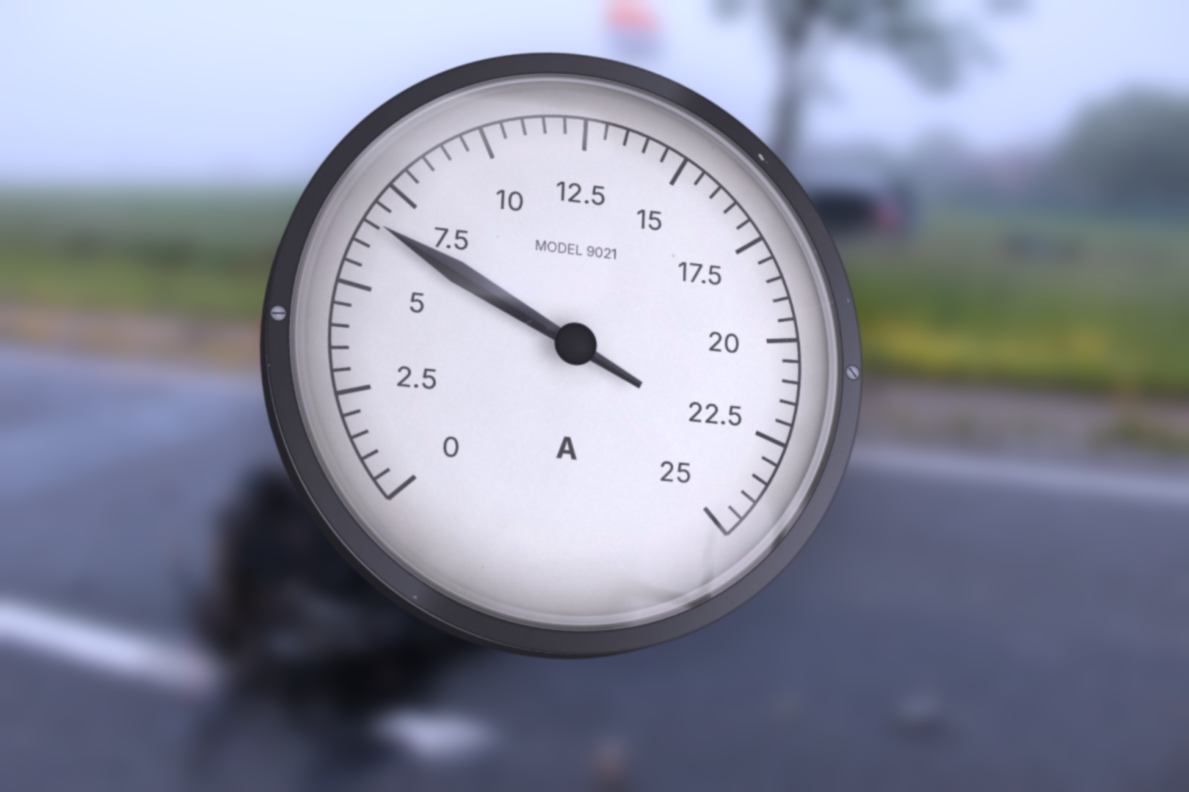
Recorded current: 6.5,A
